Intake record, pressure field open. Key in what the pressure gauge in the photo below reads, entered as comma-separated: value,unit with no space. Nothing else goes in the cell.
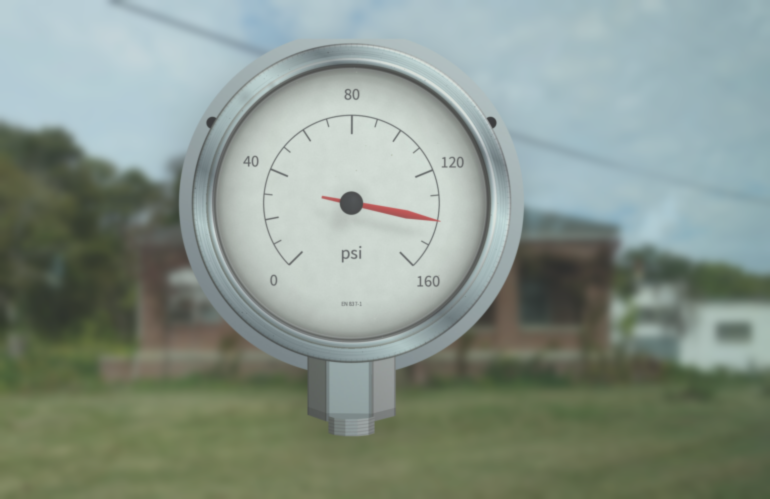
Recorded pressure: 140,psi
